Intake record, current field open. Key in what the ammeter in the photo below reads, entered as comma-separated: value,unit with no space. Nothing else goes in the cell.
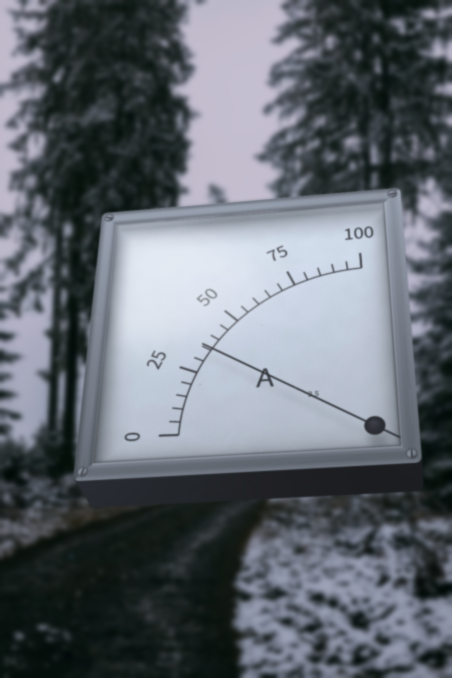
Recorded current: 35,A
